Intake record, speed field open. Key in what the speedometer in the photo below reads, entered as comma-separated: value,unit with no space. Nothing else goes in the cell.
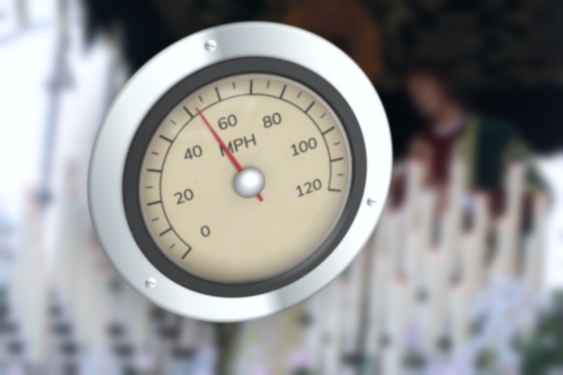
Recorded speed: 52.5,mph
